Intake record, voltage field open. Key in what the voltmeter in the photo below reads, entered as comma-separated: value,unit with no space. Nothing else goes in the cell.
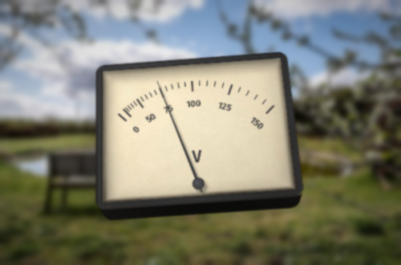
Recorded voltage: 75,V
